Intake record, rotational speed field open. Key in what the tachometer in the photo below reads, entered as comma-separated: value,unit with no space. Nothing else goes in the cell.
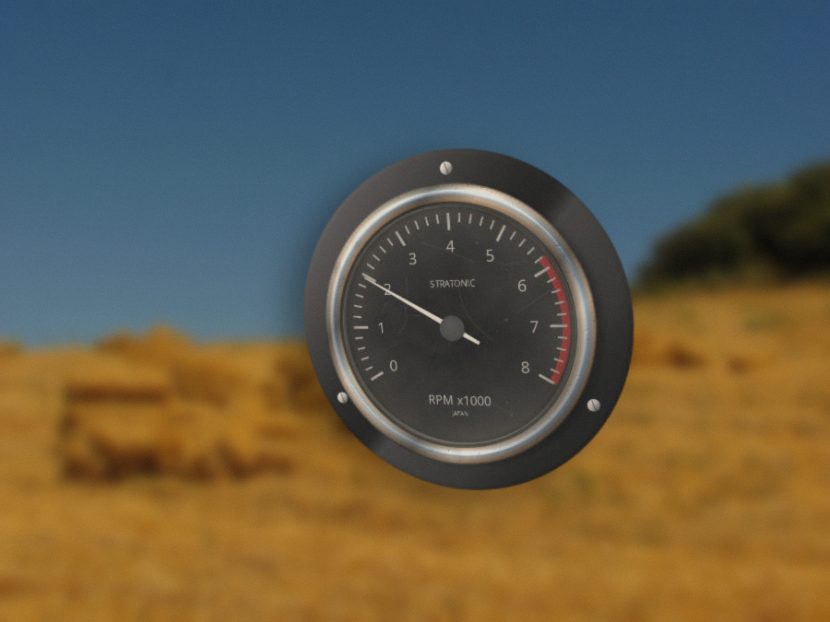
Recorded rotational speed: 2000,rpm
